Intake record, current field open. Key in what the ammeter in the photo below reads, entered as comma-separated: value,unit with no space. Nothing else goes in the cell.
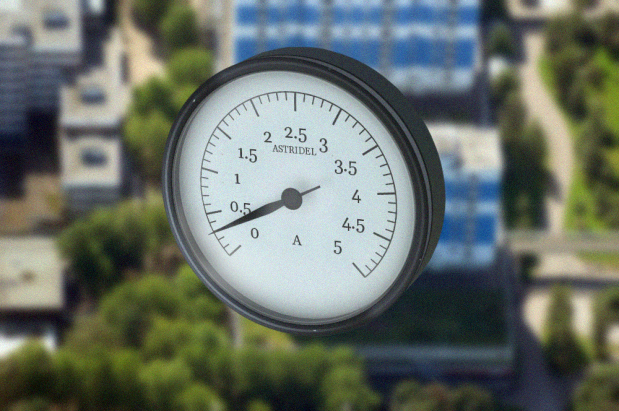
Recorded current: 0.3,A
